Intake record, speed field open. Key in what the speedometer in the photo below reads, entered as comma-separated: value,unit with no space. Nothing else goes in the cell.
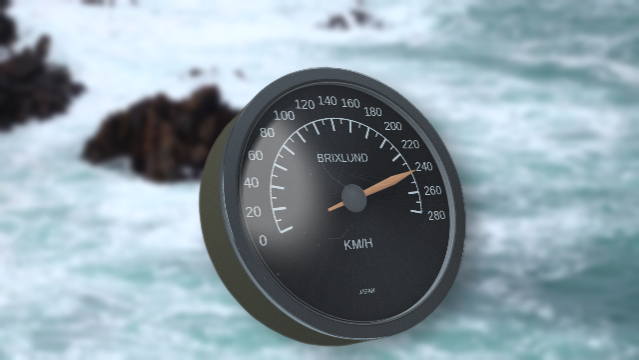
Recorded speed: 240,km/h
